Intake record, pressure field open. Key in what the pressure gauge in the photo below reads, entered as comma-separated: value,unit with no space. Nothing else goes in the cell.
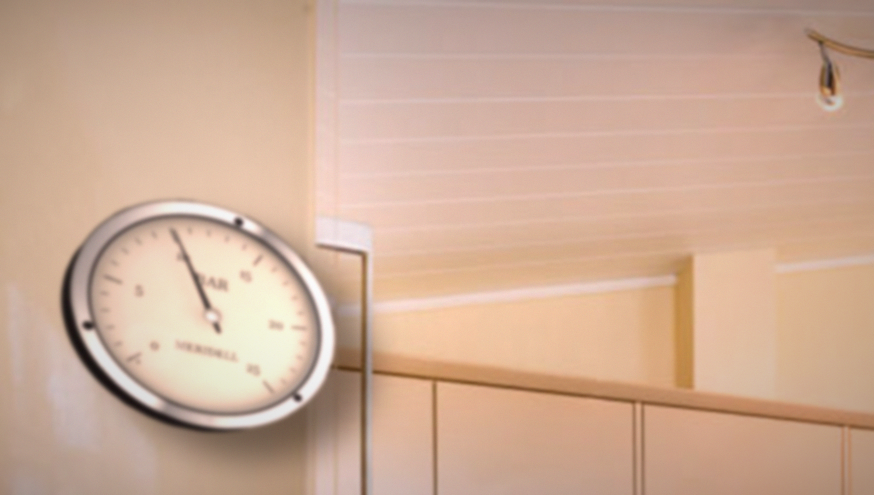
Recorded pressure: 10,bar
